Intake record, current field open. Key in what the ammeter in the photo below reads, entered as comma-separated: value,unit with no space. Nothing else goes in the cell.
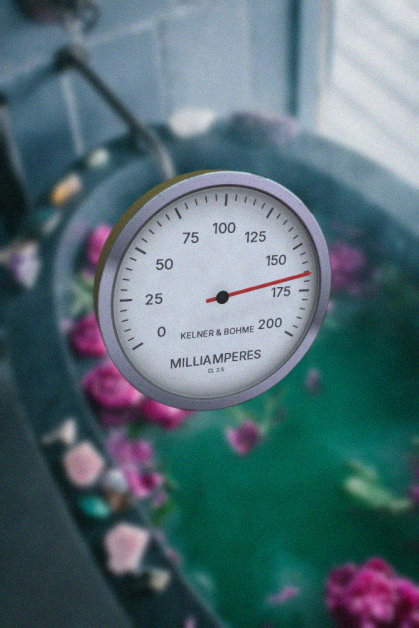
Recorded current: 165,mA
